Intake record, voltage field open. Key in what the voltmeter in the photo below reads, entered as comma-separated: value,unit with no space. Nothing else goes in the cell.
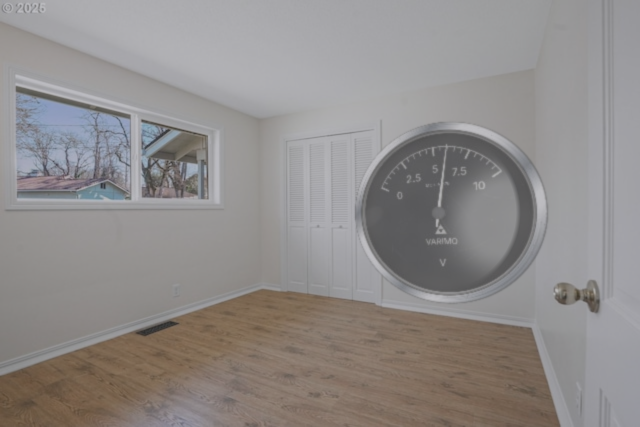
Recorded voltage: 6,V
